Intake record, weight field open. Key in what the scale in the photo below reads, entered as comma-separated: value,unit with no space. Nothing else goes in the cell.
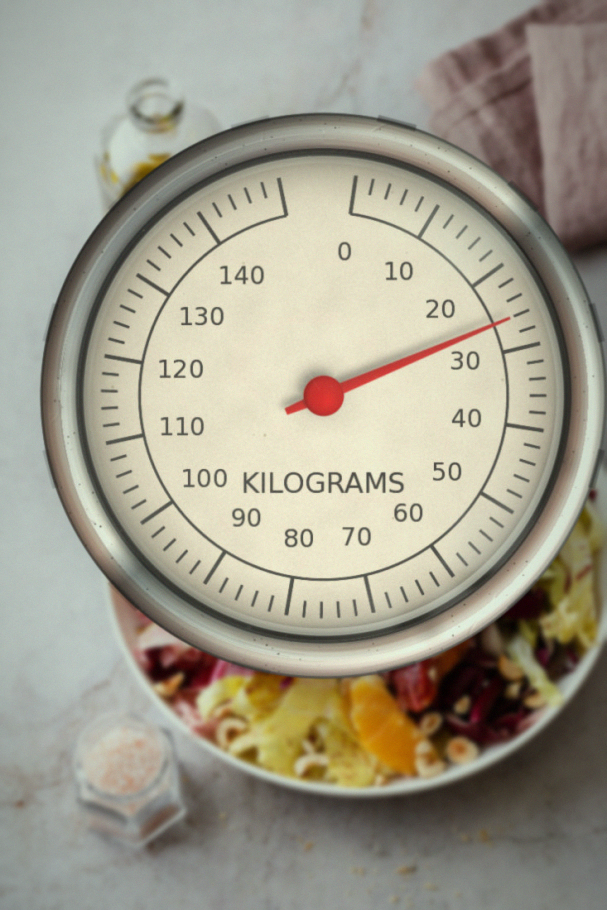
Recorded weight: 26,kg
